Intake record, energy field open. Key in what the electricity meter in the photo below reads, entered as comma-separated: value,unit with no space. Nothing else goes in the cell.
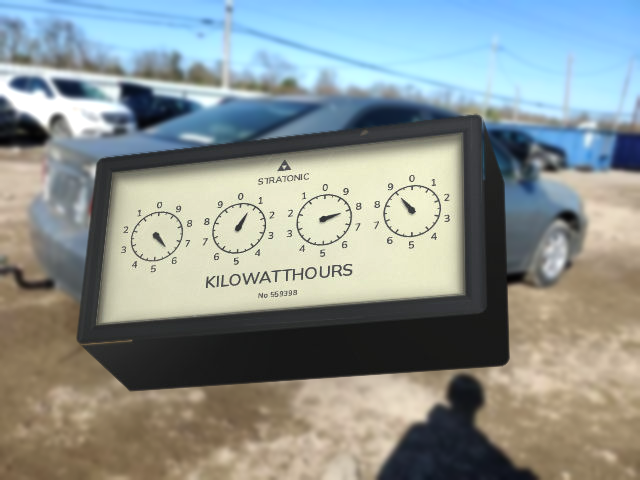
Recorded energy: 6079,kWh
